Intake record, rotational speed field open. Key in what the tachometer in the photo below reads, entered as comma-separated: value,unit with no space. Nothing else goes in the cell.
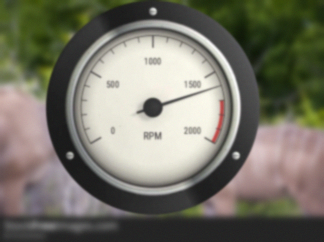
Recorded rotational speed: 1600,rpm
